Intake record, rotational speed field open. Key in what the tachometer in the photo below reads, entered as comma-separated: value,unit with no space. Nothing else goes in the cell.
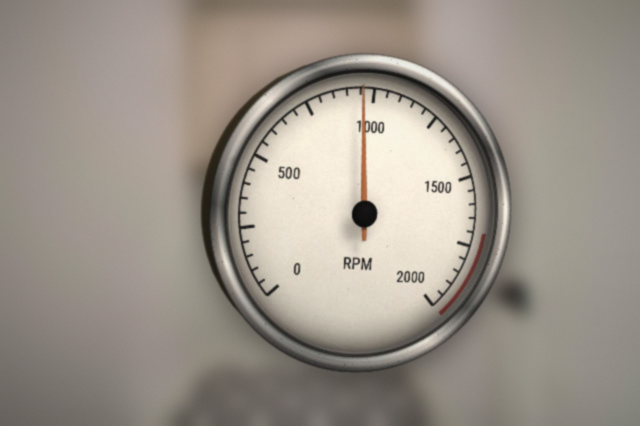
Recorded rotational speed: 950,rpm
